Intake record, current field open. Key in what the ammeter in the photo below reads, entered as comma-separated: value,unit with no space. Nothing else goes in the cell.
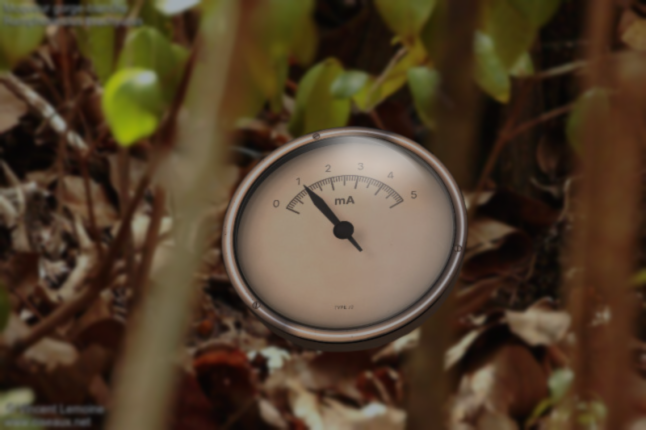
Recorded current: 1,mA
